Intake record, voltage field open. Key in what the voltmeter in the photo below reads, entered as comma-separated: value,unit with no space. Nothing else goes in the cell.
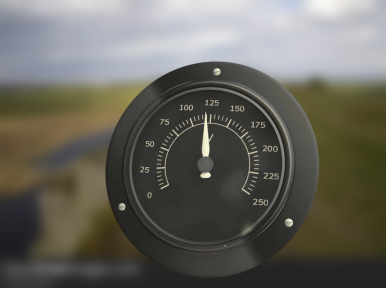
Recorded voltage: 120,V
